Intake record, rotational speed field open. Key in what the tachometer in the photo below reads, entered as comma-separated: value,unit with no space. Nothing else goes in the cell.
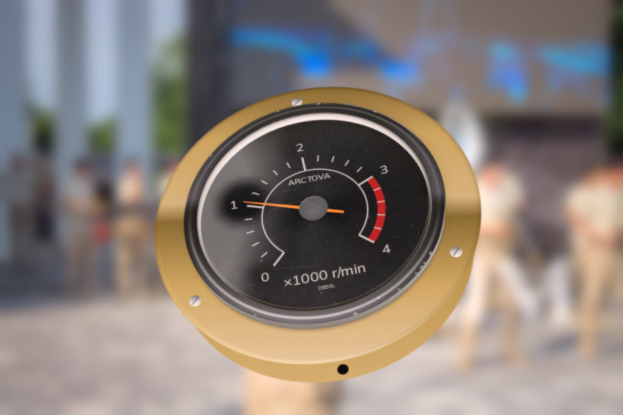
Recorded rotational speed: 1000,rpm
